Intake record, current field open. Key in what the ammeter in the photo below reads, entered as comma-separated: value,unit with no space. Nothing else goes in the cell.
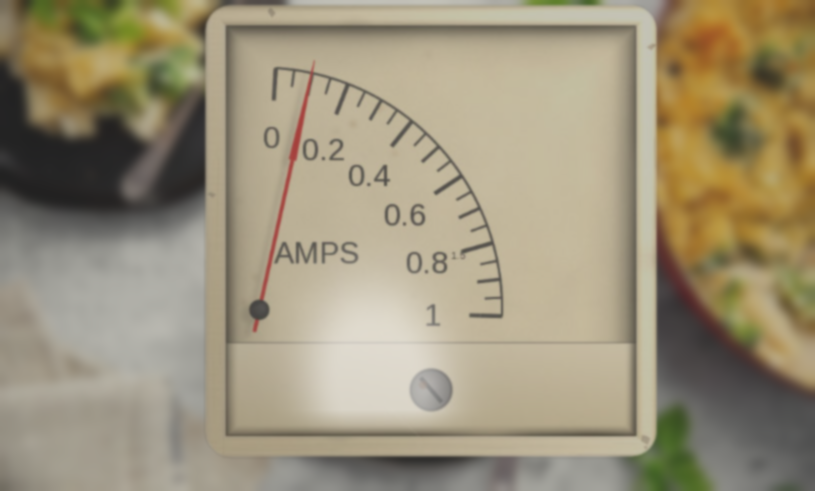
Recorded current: 0.1,A
